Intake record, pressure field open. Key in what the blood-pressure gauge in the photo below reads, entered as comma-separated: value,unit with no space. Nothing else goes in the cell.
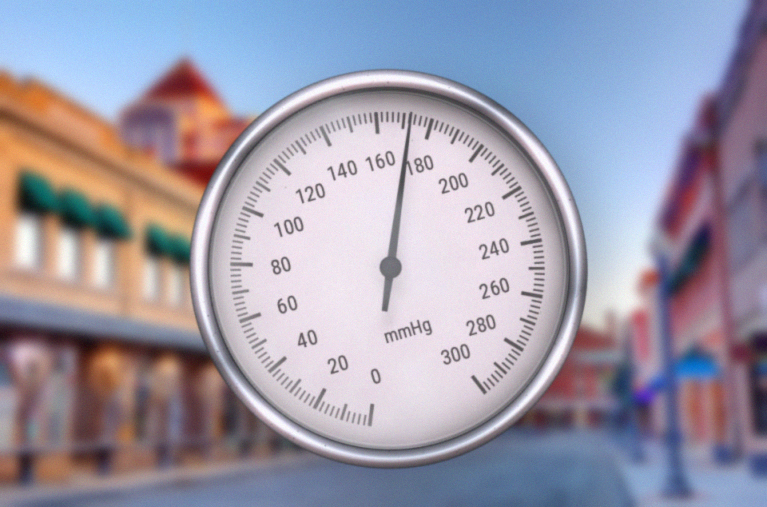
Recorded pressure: 172,mmHg
